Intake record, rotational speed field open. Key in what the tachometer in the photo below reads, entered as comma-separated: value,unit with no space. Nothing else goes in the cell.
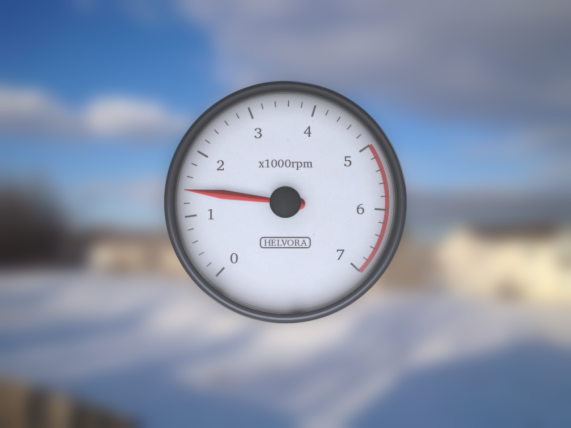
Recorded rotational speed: 1400,rpm
